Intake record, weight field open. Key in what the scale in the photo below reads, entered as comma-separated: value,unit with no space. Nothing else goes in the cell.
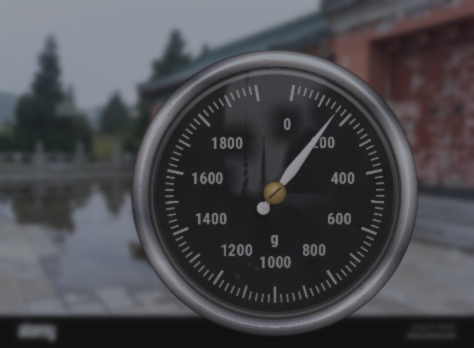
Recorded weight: 160,g
